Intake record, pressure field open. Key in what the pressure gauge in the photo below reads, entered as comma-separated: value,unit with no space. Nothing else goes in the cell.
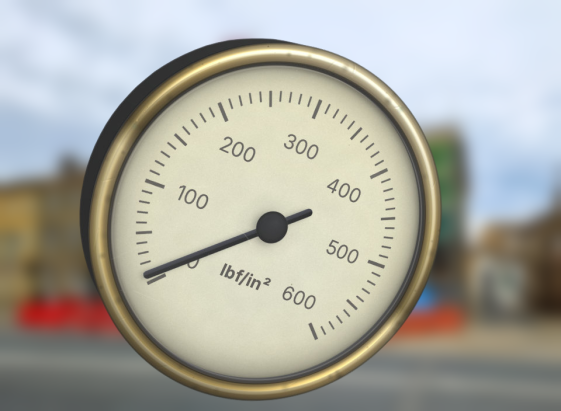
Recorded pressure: 10,psi
